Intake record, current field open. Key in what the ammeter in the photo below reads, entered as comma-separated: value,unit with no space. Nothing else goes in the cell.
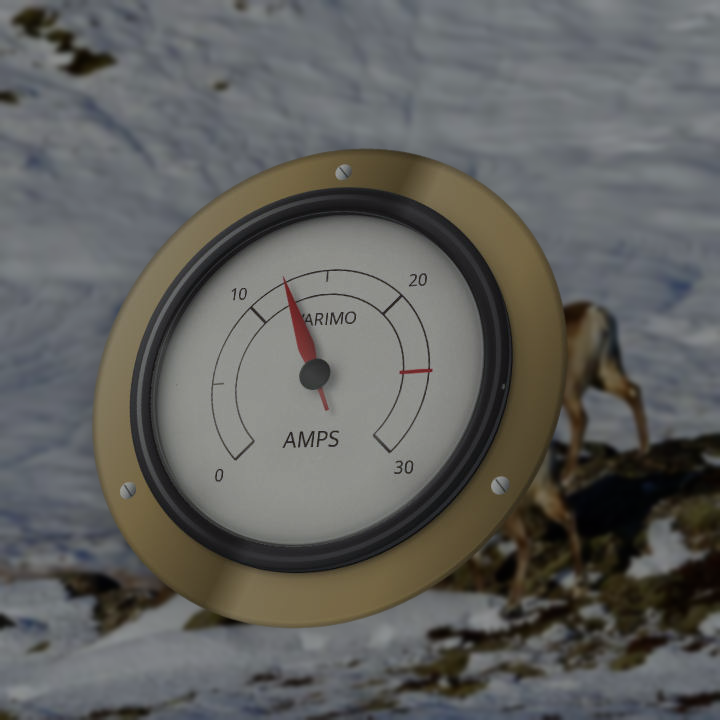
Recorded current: 12.5,A
